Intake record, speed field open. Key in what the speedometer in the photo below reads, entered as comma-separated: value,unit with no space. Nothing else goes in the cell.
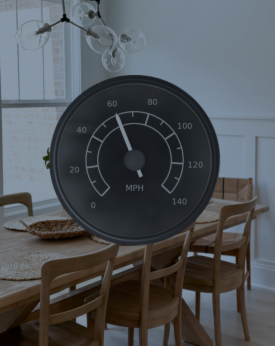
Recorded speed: 60,mph
